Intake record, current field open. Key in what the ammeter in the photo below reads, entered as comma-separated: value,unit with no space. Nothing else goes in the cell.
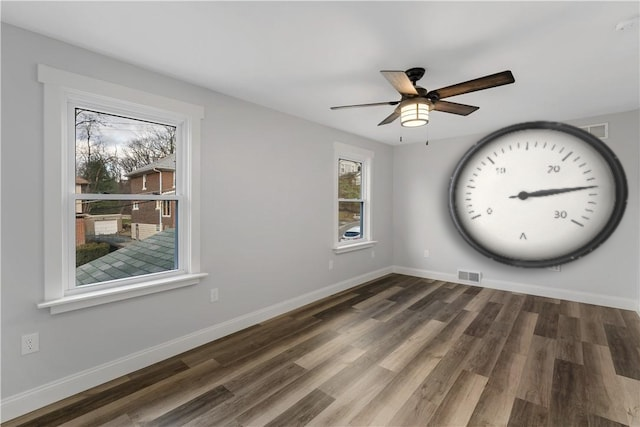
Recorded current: 25,A
